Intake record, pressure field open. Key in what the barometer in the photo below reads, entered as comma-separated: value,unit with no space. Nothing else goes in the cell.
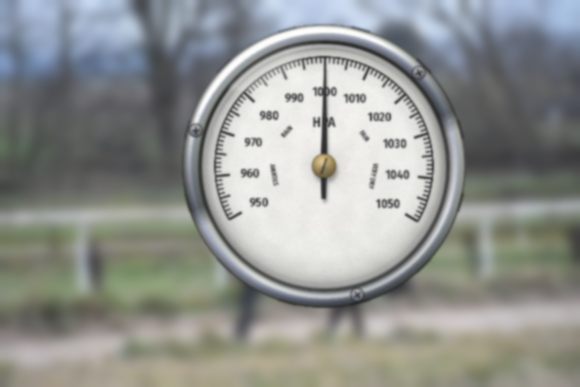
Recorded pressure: 1000,hPa
